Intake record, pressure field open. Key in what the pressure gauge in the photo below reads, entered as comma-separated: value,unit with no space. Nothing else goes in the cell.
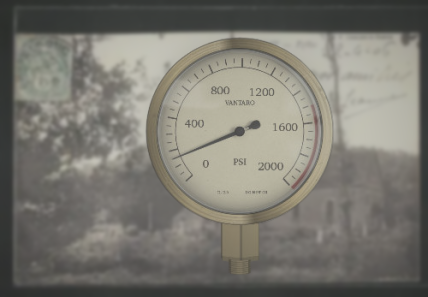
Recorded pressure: 150,psi
